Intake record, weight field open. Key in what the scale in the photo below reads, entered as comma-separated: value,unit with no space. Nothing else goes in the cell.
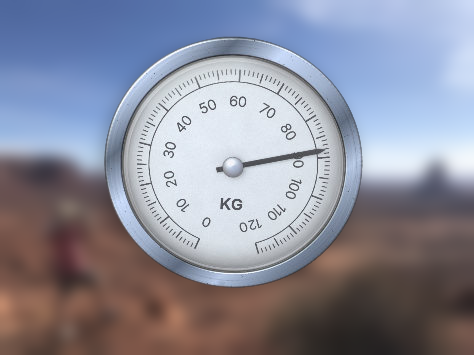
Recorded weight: 88,kg
